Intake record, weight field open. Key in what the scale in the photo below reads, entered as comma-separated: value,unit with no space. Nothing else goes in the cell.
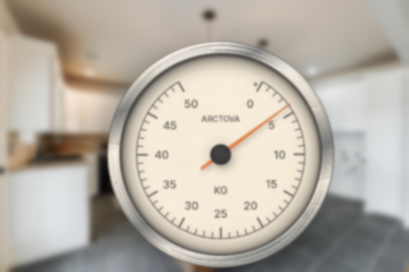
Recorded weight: 4,kg
